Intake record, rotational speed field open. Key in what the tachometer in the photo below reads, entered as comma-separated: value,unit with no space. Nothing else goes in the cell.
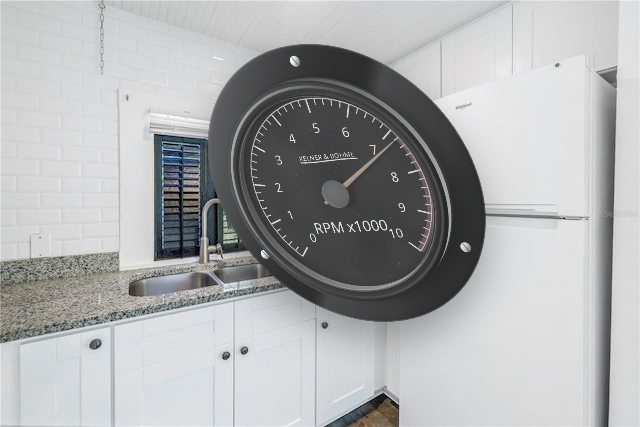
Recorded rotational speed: 7200,rpm
